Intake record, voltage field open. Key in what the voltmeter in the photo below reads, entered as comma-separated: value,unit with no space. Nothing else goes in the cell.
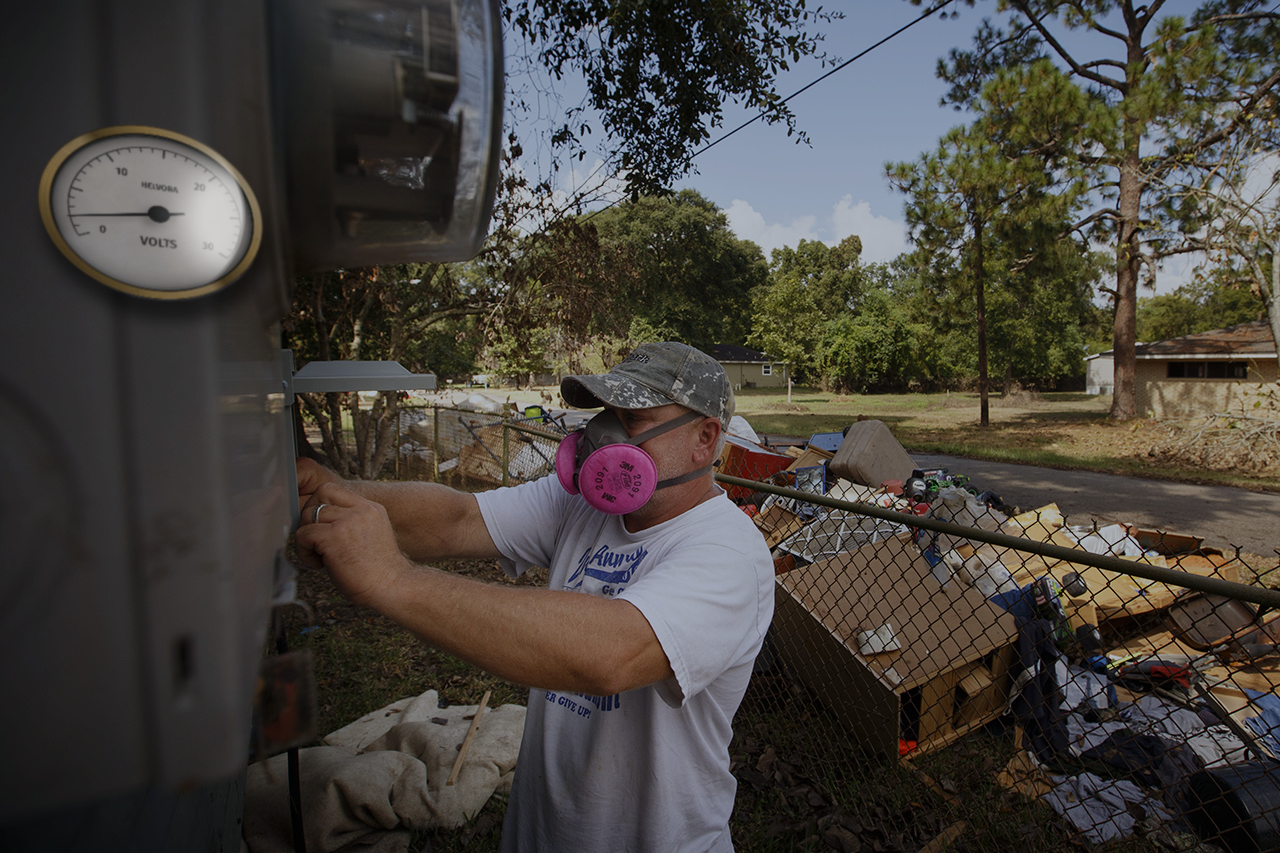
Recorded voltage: 2,V
